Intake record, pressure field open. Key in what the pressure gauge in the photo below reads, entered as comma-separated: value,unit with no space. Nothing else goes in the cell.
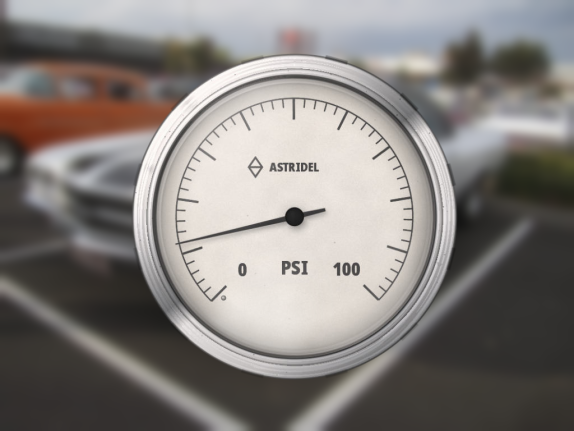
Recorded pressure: 12,psi
